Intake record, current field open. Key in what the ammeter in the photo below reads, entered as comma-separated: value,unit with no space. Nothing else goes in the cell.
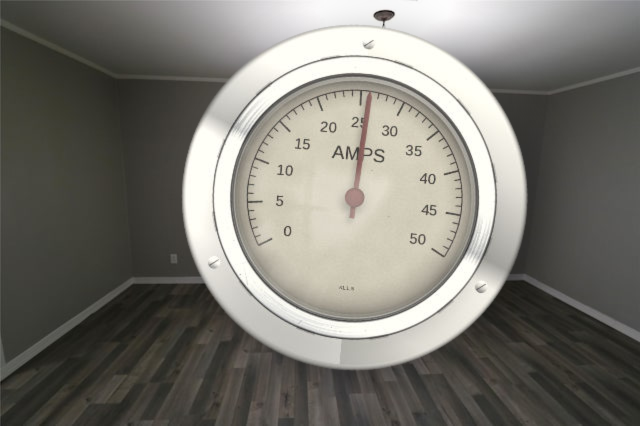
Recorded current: 26,A
